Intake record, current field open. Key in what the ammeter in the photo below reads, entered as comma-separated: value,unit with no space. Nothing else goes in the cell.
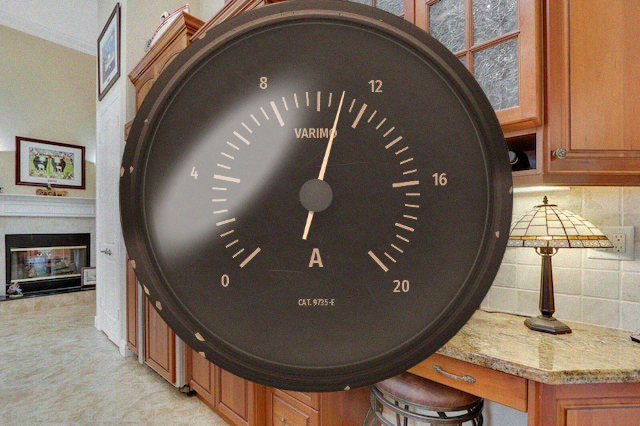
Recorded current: 11,A
